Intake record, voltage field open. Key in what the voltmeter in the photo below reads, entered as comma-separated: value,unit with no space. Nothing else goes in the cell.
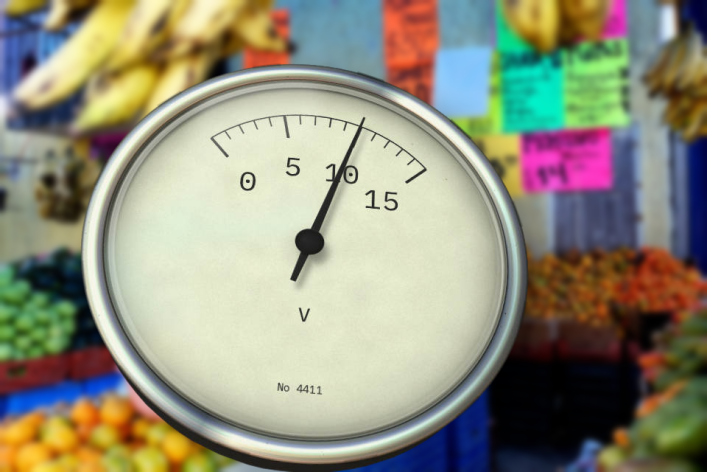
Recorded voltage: 10,V
